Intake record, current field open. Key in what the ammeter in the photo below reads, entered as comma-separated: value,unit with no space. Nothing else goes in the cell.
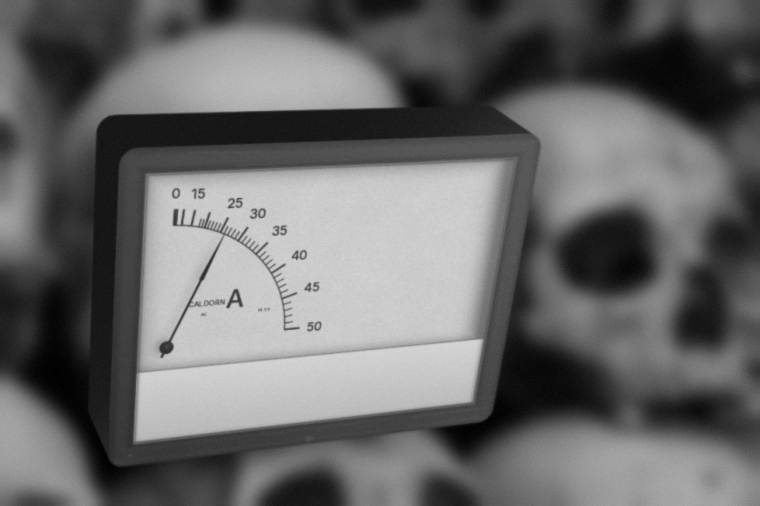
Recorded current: 25,A
